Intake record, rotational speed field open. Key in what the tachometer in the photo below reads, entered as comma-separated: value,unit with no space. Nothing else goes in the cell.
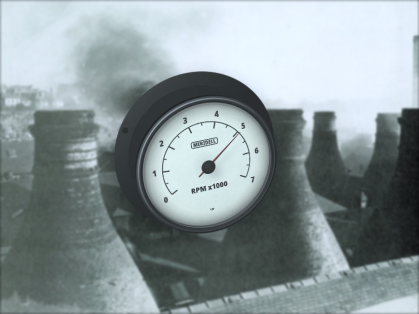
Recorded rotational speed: 5000,rpm
